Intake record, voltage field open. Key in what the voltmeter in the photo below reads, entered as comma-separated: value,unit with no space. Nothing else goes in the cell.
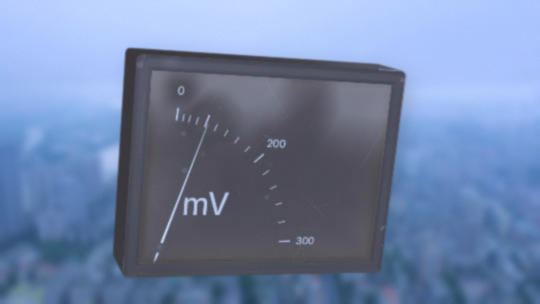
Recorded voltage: 100,mV
